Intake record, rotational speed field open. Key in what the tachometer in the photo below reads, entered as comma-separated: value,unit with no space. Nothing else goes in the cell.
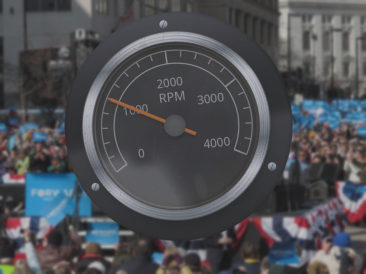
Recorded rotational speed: 1000,rpm
